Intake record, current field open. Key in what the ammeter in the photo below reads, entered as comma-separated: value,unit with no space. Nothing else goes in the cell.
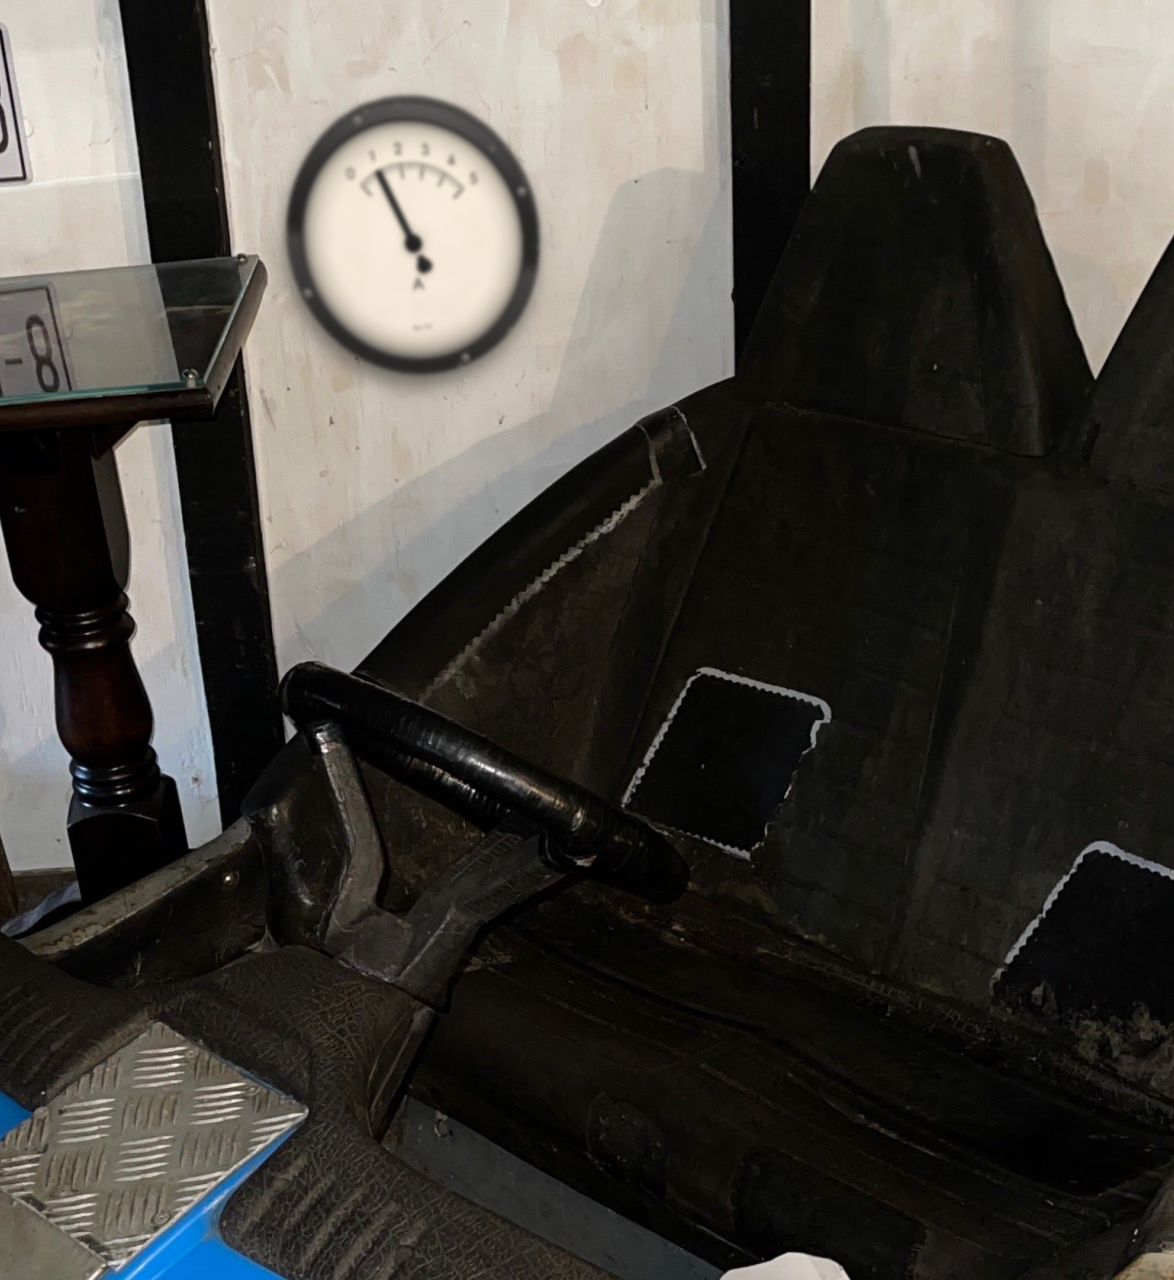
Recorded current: 1,A
